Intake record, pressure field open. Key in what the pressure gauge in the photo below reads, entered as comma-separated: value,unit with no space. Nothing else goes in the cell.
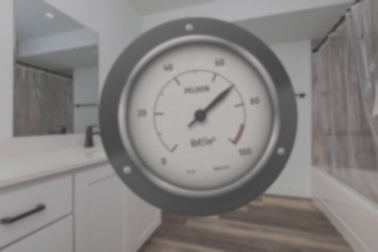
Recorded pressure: 70,psi
